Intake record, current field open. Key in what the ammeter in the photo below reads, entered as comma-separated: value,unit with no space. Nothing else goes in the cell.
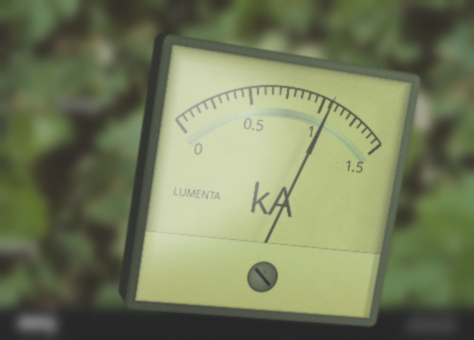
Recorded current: 1.05,kA
